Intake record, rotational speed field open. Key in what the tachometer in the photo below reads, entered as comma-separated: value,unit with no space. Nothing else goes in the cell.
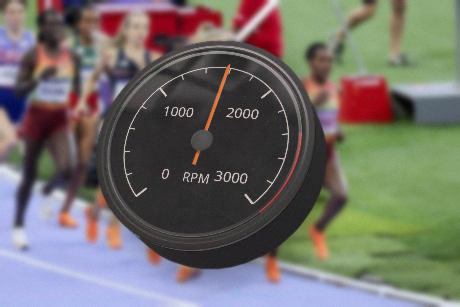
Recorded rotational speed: 1600,rpm
